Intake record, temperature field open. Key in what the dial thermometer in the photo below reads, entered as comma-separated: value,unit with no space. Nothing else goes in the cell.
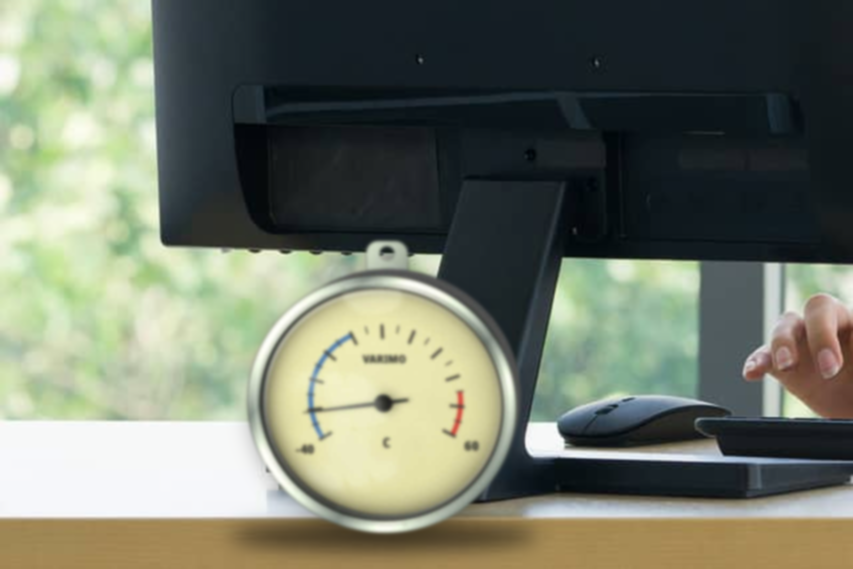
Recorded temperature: -30,°C
